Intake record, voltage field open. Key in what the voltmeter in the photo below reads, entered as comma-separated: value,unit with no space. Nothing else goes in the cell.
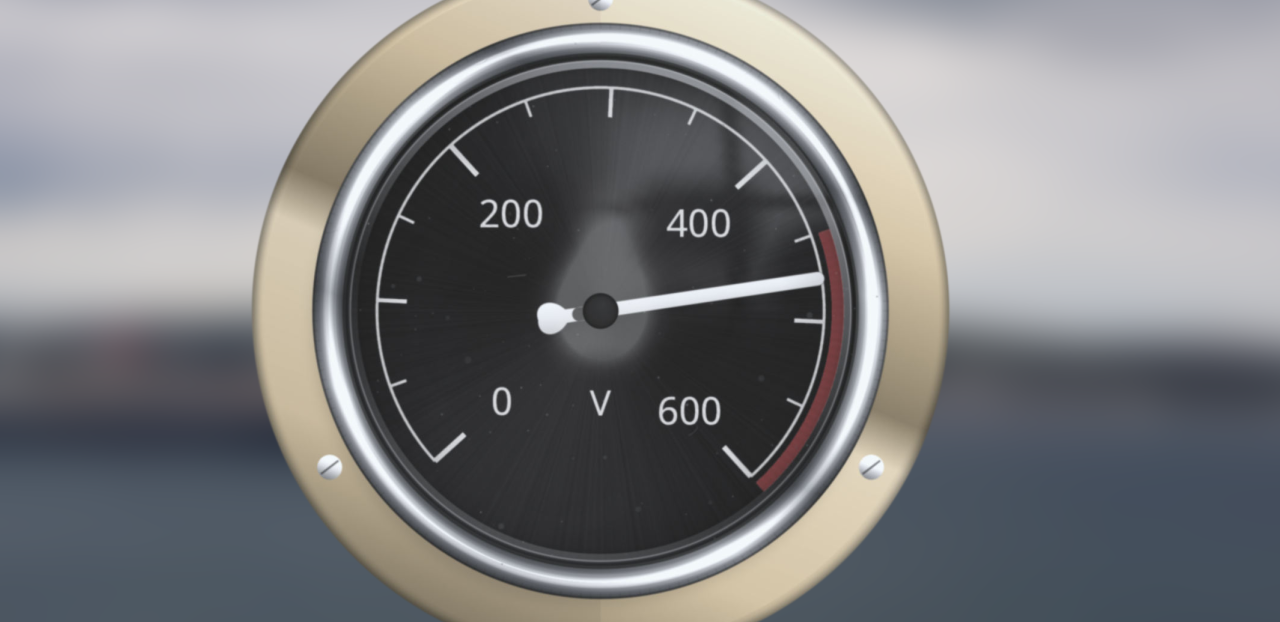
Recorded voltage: 475,V
